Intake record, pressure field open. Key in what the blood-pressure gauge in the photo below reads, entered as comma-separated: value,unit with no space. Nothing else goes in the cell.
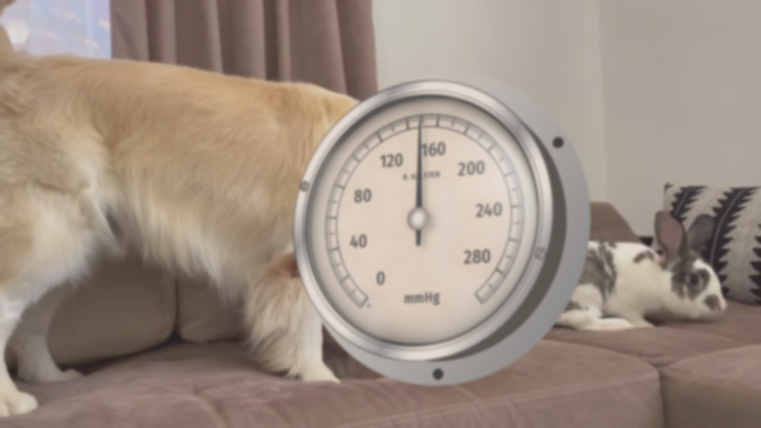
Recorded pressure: 150,mmHg
